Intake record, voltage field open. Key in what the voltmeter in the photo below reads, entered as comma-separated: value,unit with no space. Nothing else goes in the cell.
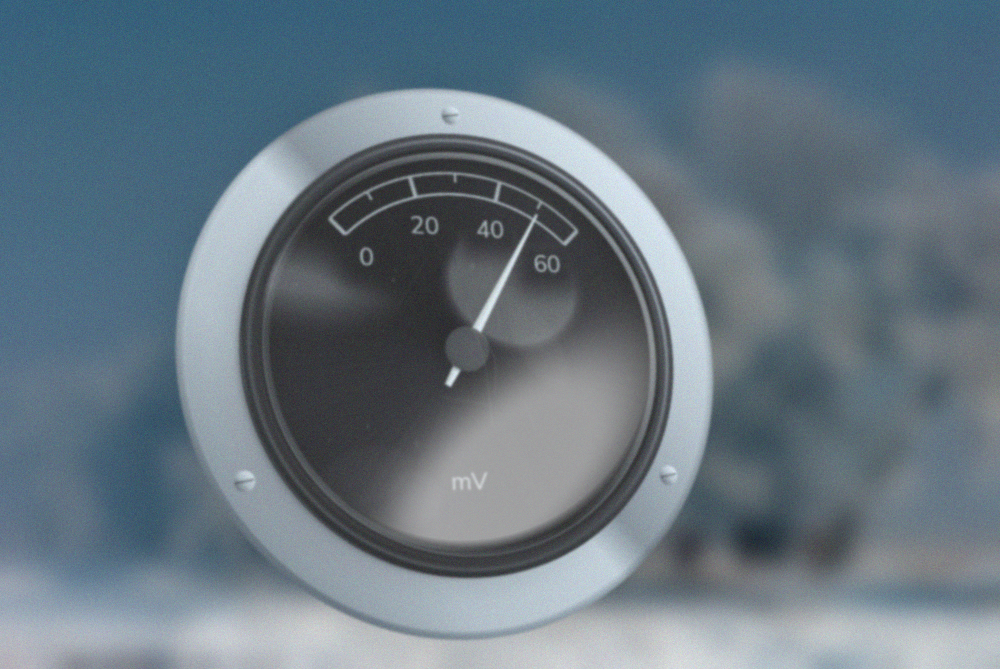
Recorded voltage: 50,mV
